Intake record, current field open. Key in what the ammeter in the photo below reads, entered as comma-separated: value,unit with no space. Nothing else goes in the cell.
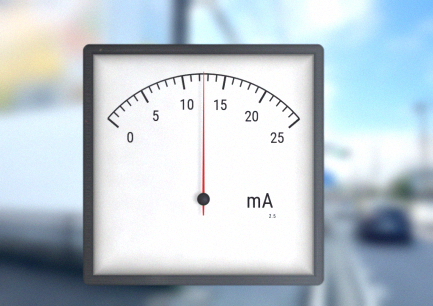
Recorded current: 12.5,mA
